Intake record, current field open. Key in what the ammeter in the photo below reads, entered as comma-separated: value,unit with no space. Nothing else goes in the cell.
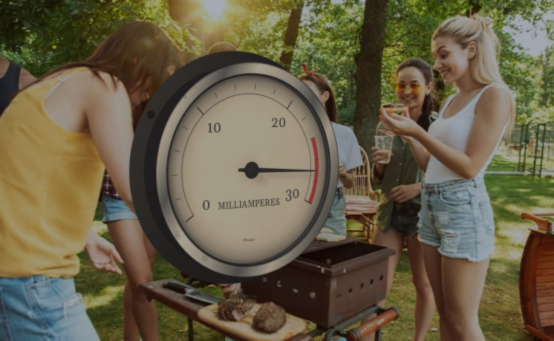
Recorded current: 27,mA
